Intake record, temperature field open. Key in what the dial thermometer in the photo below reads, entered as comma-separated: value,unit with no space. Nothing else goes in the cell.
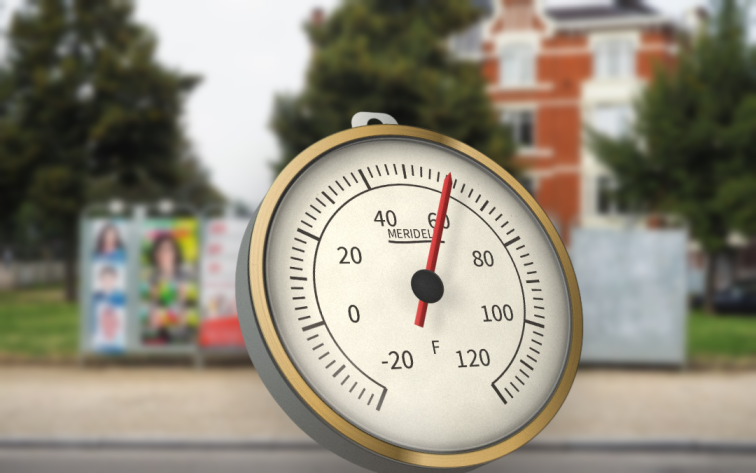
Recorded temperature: 60,°F
